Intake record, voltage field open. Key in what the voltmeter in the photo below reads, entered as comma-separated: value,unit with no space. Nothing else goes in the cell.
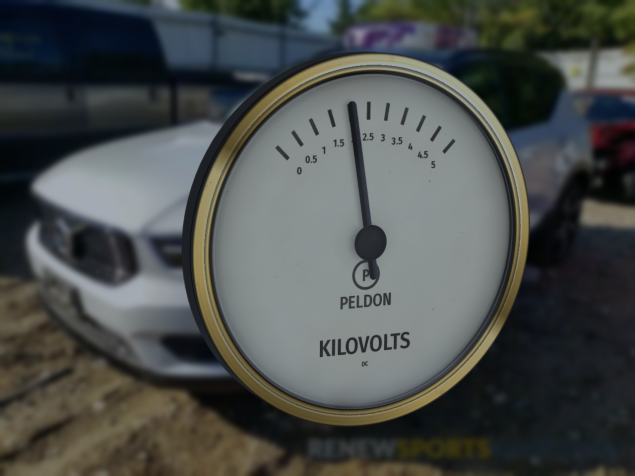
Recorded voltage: 2,kV
